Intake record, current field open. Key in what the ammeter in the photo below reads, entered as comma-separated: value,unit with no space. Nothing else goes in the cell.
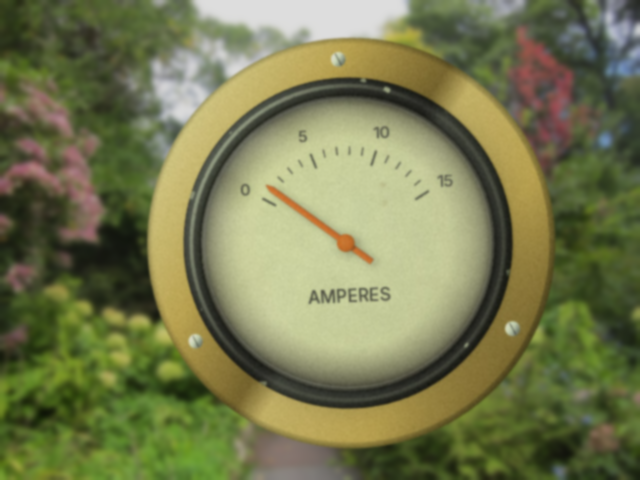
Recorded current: 1,A
